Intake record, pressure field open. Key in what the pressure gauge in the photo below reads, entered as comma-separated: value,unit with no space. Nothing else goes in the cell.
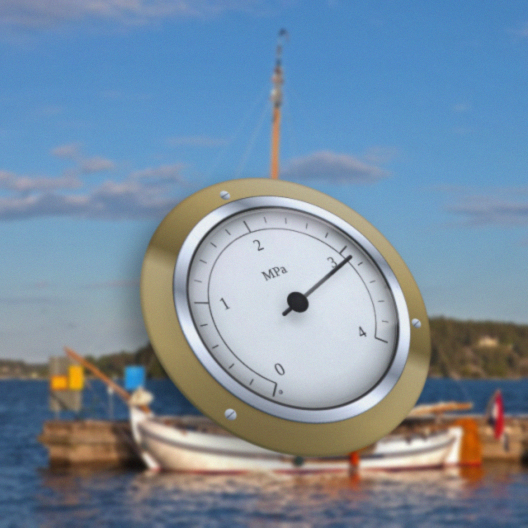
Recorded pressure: 3.1,MPa
